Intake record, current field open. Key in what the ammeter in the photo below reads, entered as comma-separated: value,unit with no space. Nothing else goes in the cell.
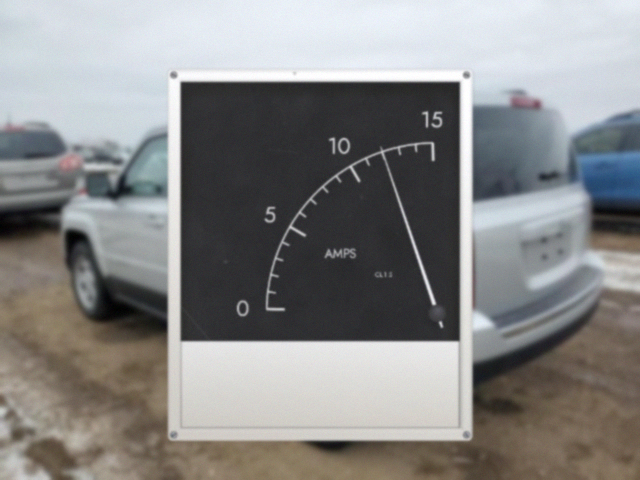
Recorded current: 12,A
